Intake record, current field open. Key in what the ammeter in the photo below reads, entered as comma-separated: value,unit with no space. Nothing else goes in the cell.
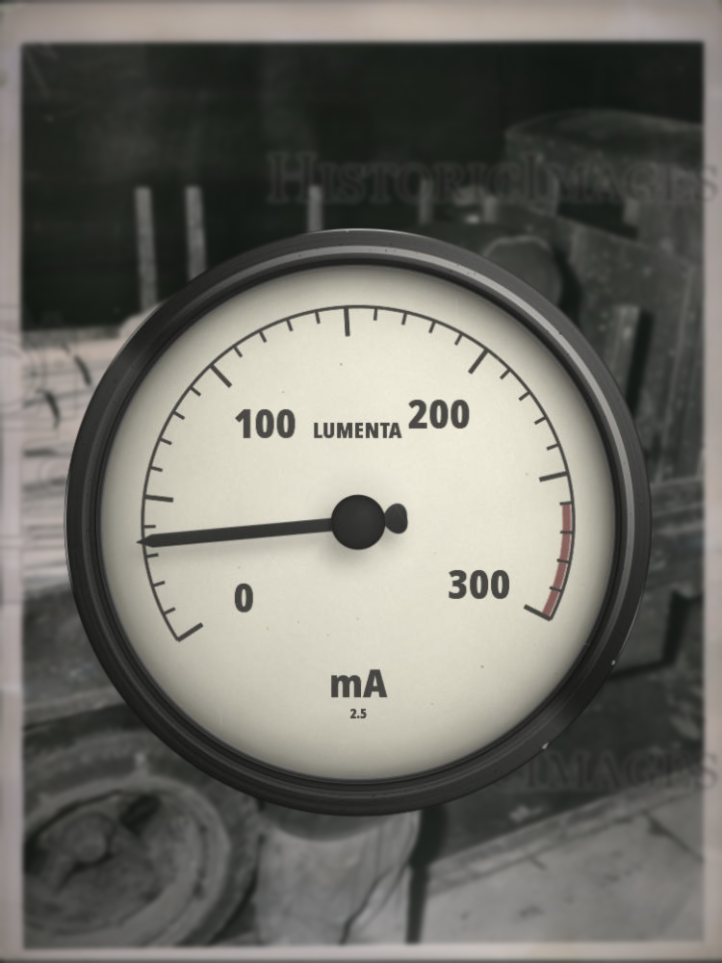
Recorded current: 35,mA
